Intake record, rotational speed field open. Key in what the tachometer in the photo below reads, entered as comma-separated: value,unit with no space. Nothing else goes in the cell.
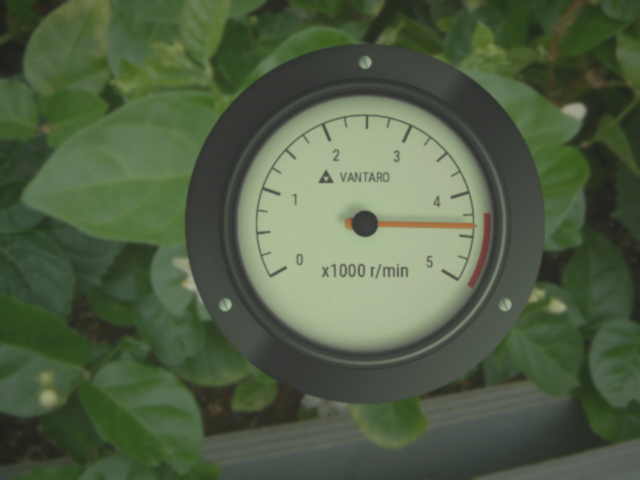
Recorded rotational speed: 4375,rpm
